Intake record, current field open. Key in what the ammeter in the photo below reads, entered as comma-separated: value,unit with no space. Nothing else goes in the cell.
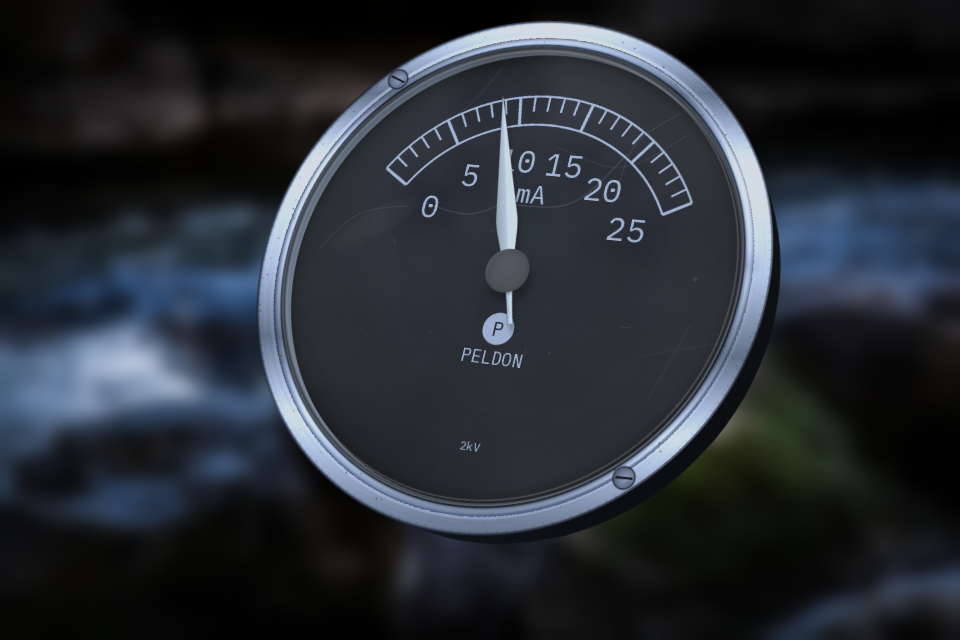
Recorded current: 9,mA
